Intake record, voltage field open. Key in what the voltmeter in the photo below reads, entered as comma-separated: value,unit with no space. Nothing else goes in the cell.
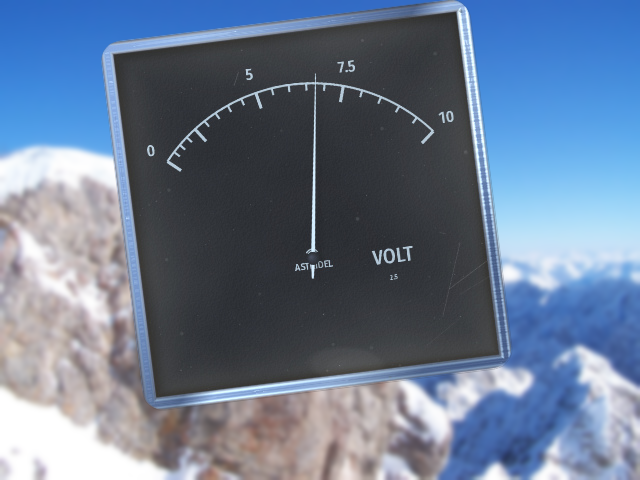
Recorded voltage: 6.75,V
